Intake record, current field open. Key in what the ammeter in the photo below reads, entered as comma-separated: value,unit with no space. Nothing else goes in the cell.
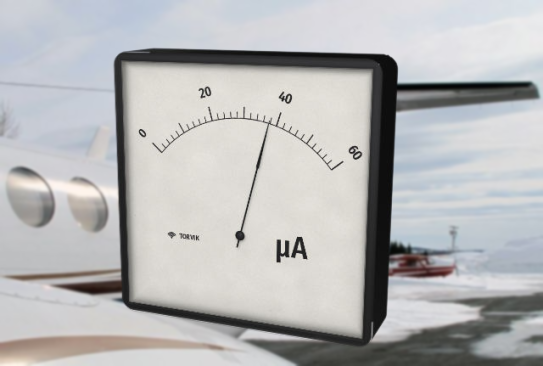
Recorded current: 38,µA
